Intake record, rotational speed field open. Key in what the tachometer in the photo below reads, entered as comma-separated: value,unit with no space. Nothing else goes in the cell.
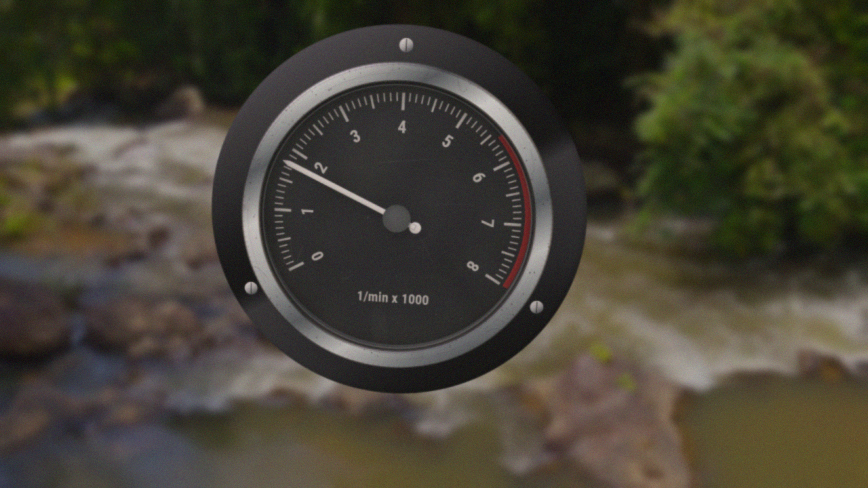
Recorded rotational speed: 1800,rpm
